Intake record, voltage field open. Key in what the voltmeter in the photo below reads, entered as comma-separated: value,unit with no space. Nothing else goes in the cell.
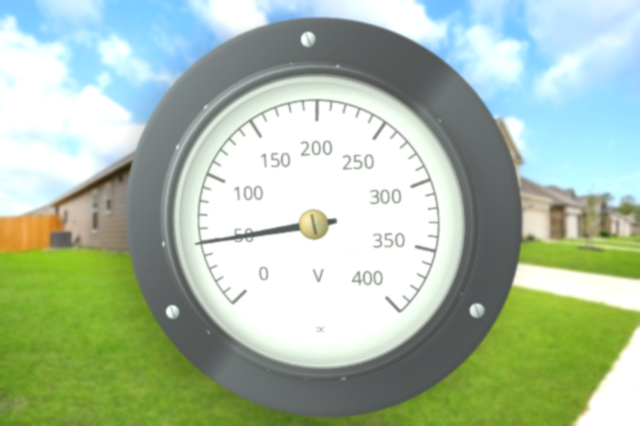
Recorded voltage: 50,V
